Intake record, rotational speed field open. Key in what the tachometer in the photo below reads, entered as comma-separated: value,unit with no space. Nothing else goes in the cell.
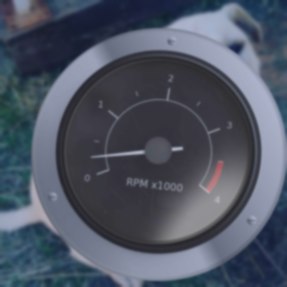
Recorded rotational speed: 250,rpm
